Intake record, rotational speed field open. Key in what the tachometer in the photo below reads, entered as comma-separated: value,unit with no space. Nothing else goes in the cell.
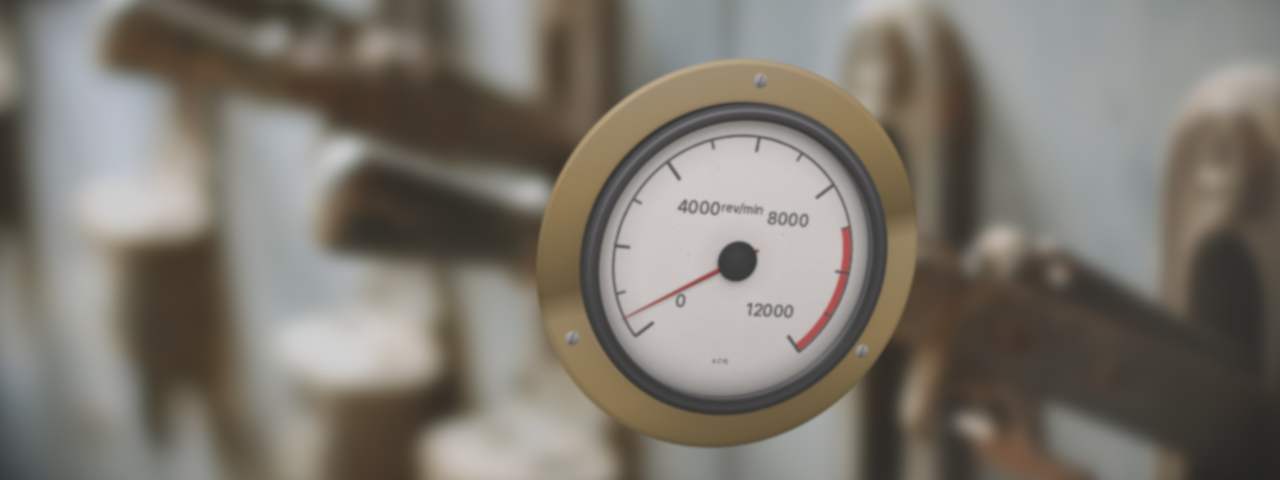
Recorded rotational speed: 500,rpm
